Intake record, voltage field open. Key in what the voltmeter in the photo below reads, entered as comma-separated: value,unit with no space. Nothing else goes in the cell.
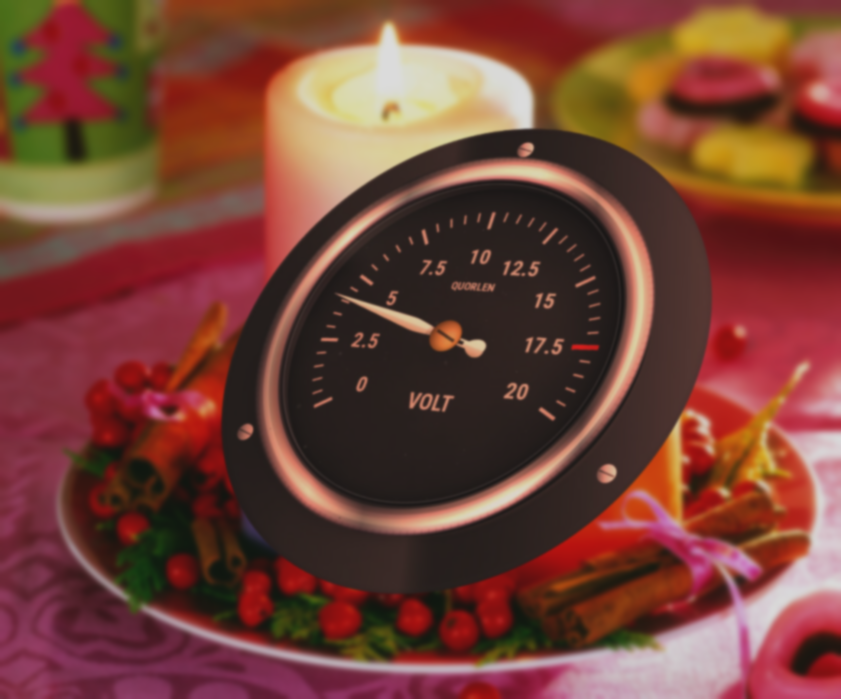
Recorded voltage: 4,V
